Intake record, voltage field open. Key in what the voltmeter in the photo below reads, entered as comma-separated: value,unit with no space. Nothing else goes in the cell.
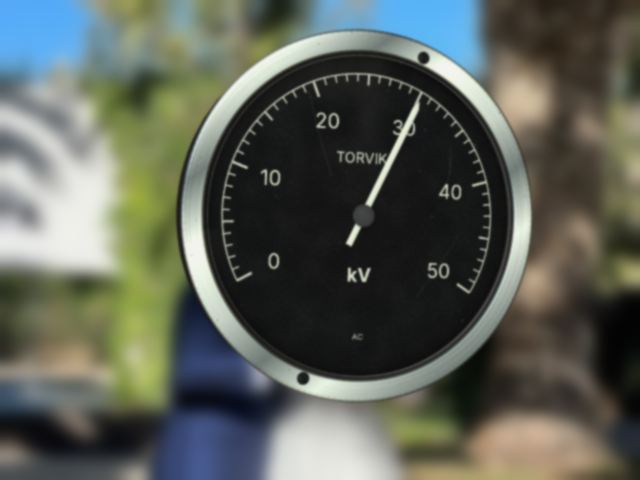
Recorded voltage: 30,kV
